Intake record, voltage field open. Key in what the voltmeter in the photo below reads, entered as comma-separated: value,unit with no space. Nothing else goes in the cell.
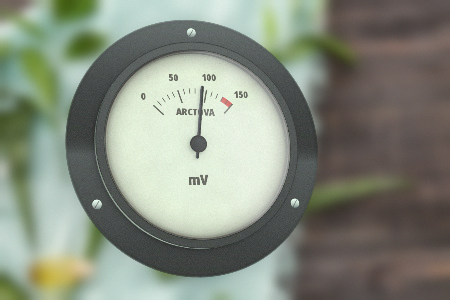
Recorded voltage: 90,mV
